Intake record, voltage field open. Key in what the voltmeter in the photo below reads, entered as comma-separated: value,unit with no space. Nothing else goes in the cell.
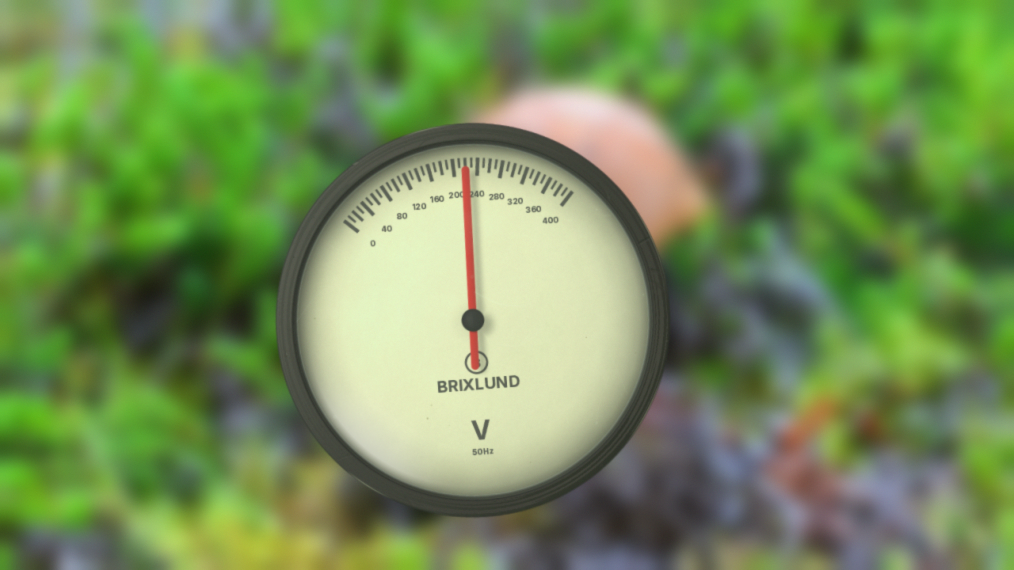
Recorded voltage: 220,V
